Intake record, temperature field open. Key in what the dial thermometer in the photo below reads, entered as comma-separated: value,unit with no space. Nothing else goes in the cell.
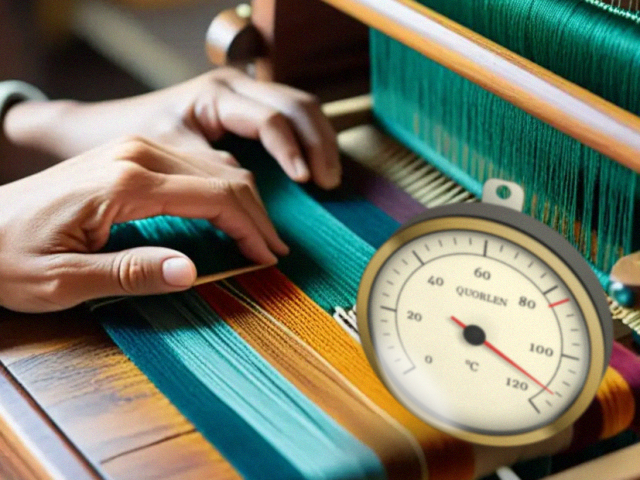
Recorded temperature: 112,°C
